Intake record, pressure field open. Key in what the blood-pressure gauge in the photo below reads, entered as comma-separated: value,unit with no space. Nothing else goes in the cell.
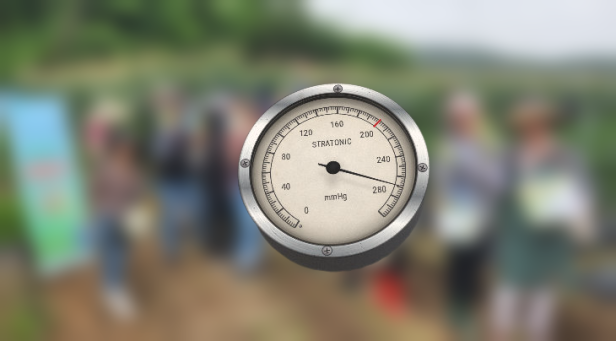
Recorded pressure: 270,mmHg
